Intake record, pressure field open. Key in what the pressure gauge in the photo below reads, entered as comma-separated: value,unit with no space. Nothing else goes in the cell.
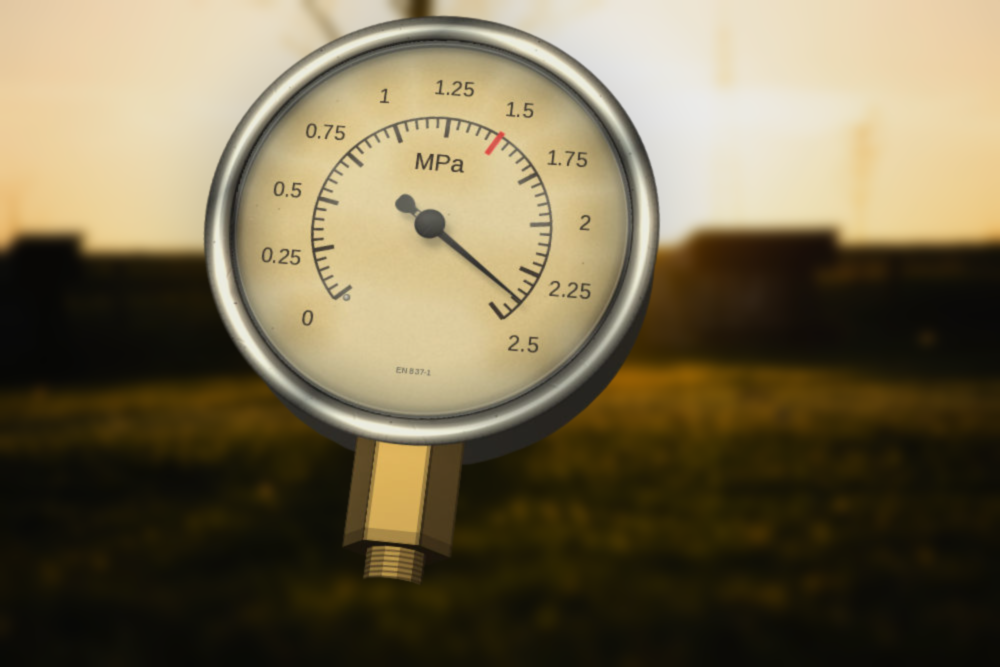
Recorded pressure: 2.4,MPa
